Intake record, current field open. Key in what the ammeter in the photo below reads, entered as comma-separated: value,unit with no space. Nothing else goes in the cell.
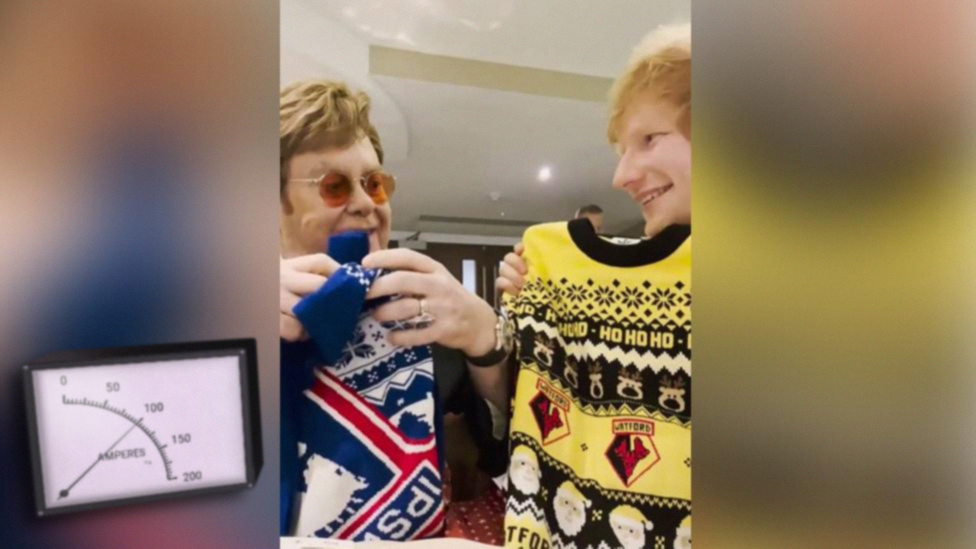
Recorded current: 100,A
